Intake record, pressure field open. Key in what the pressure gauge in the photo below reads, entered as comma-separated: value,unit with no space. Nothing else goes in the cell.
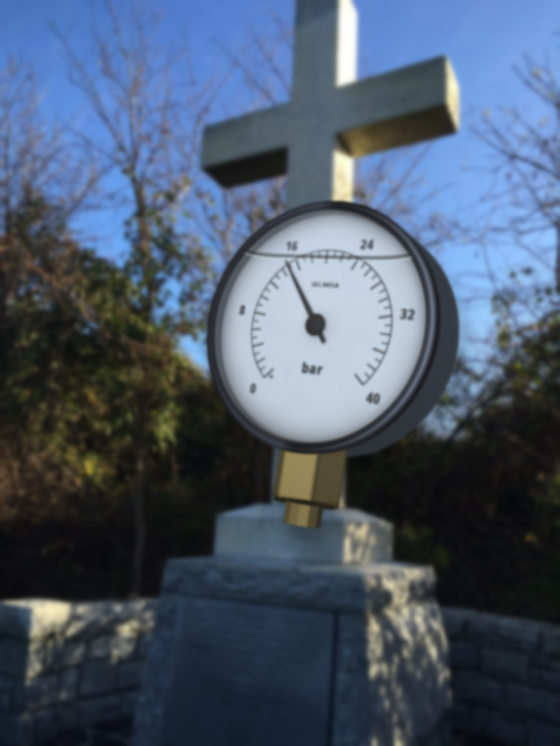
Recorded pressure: 15,bar
